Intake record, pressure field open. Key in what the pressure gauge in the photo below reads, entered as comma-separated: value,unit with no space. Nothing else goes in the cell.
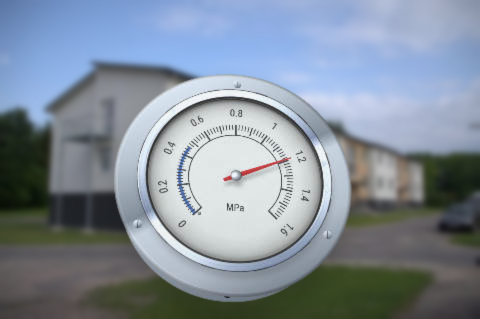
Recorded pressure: 1.2,MPa
